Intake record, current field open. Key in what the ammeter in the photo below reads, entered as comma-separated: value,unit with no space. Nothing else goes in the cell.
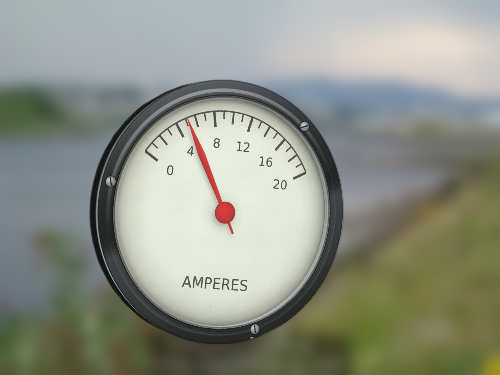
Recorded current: 5,A
